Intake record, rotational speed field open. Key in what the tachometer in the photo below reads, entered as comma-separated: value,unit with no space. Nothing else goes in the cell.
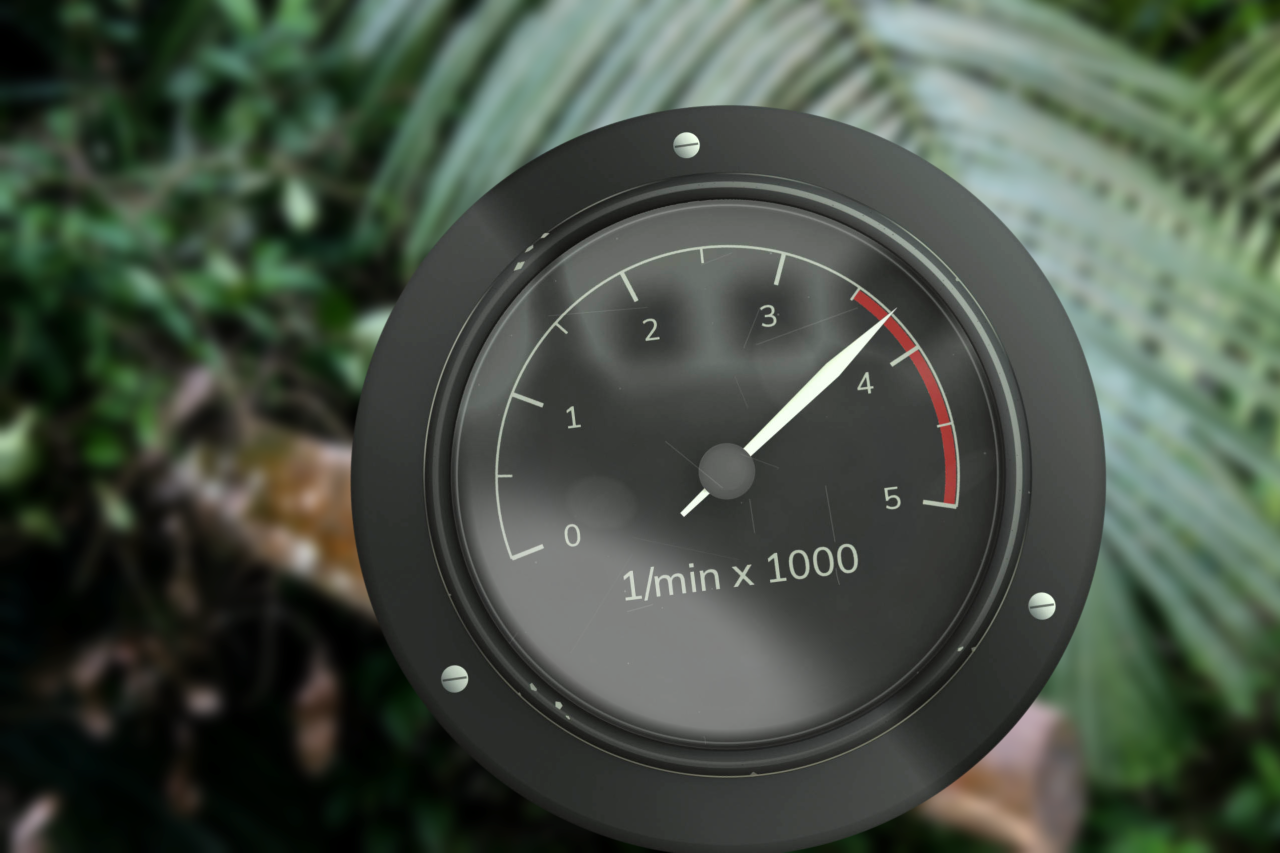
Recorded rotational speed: 3750,rpm
